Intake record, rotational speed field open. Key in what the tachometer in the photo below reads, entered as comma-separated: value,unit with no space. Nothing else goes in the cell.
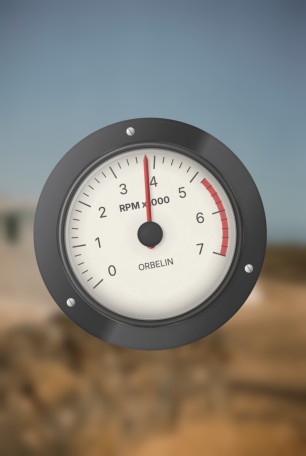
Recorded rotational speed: 3800,rpm
